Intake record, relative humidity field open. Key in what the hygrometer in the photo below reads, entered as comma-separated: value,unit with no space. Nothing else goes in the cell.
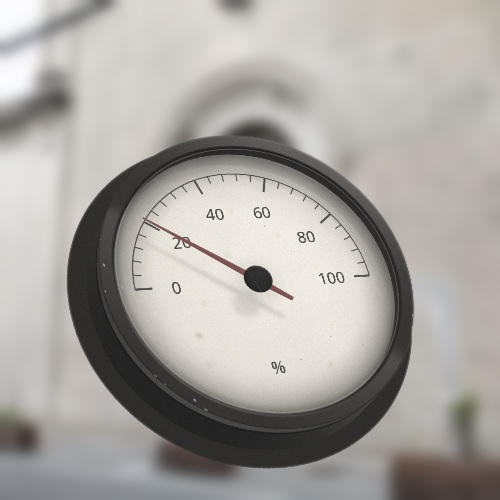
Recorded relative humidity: 20,%
